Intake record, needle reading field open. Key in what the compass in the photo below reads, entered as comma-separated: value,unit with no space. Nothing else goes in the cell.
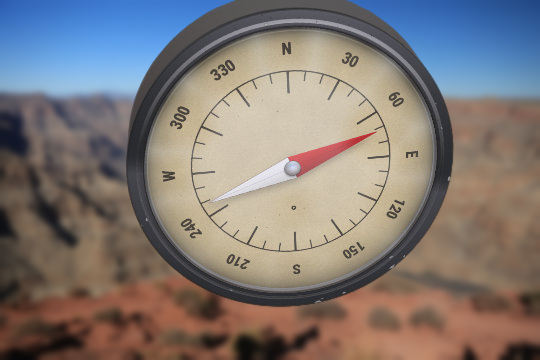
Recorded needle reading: 70,°
